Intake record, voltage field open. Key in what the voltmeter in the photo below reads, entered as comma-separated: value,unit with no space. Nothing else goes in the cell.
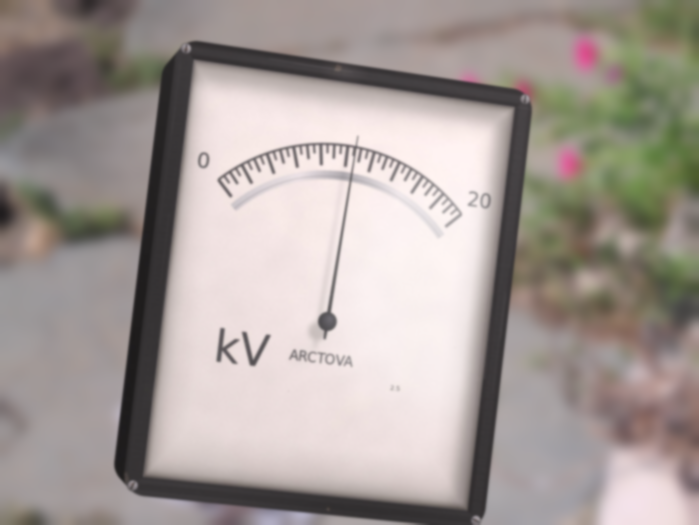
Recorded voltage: 10.5,kV
